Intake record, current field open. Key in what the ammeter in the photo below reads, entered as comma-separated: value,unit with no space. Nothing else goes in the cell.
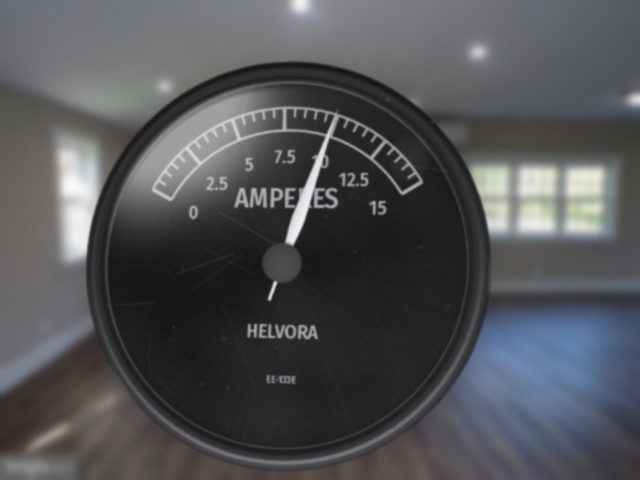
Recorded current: 10,A
